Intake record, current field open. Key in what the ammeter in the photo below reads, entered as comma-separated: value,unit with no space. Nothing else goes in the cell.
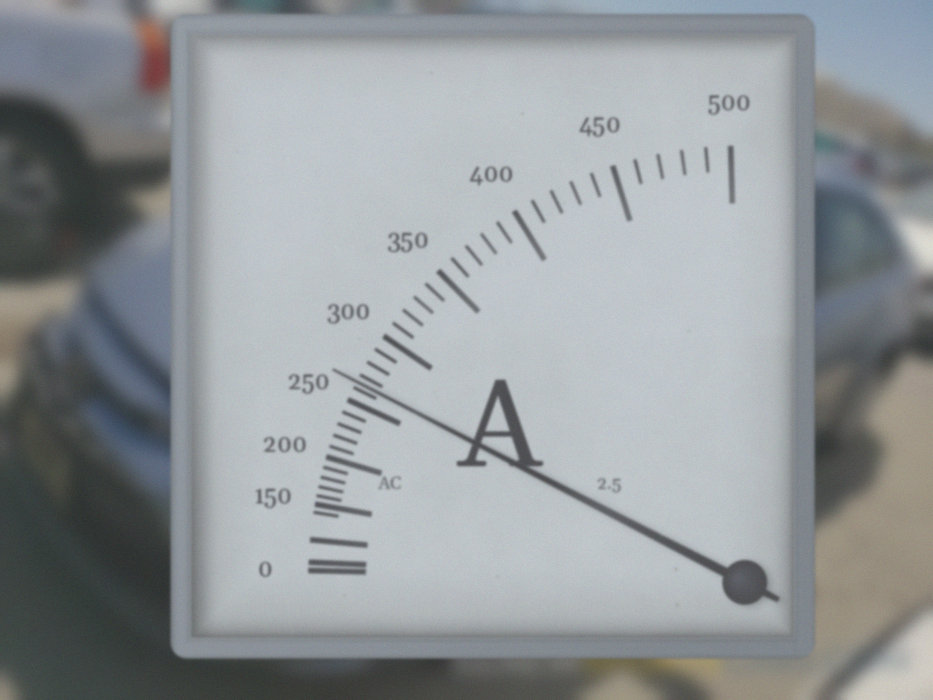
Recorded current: 265,A
